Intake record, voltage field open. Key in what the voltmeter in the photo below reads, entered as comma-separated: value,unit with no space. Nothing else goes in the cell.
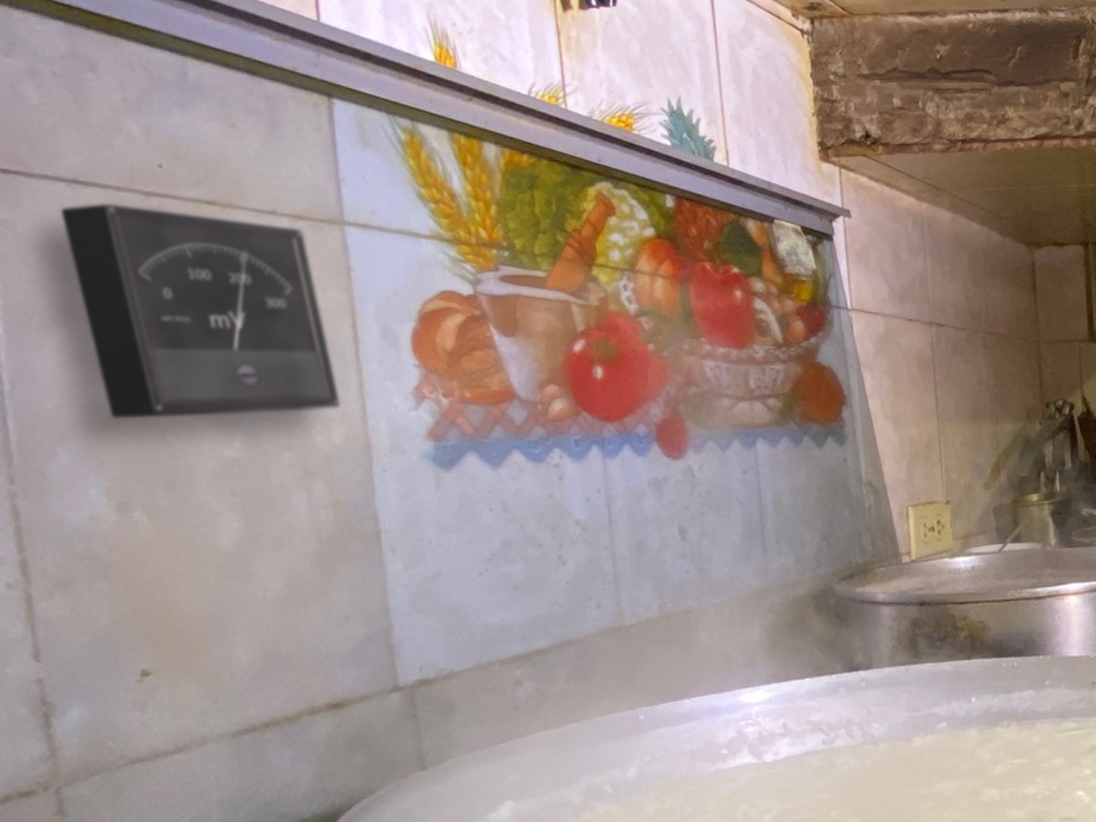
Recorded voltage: 200,mV
